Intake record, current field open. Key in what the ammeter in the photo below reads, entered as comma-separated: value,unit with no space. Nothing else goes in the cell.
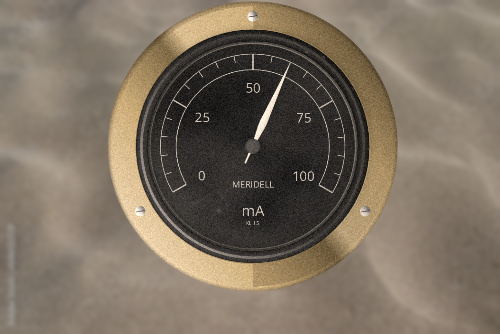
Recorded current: 60,mA
